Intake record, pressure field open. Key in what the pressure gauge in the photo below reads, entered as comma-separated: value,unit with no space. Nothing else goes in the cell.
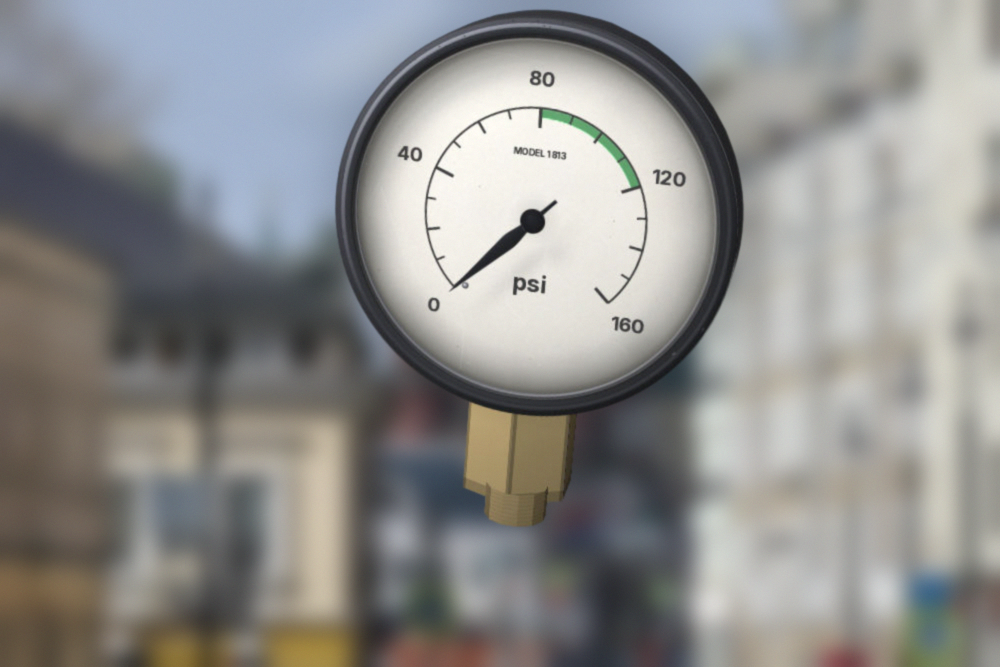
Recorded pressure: 0,psi
